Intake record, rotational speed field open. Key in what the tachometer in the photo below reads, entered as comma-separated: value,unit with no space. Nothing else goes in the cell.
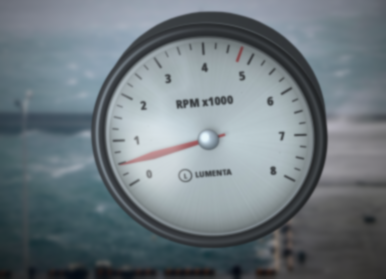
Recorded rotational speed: 500,rpm
